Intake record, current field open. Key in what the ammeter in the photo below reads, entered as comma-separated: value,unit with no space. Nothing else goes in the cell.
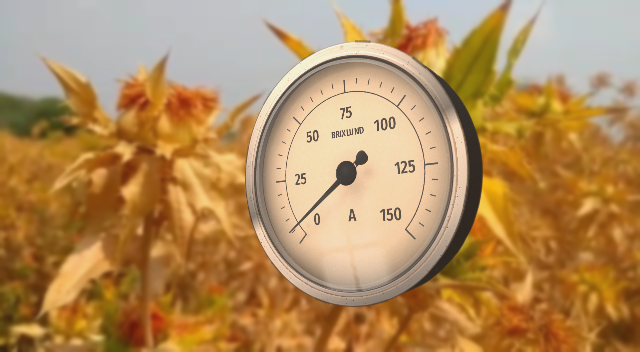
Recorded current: 5,A
